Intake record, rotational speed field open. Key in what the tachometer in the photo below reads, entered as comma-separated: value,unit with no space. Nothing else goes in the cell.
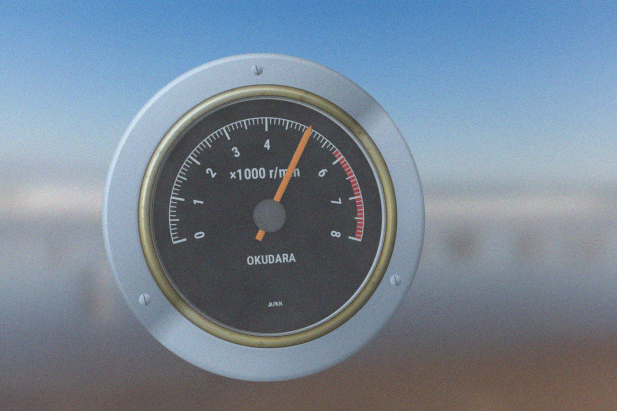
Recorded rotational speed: 5000,rpm
